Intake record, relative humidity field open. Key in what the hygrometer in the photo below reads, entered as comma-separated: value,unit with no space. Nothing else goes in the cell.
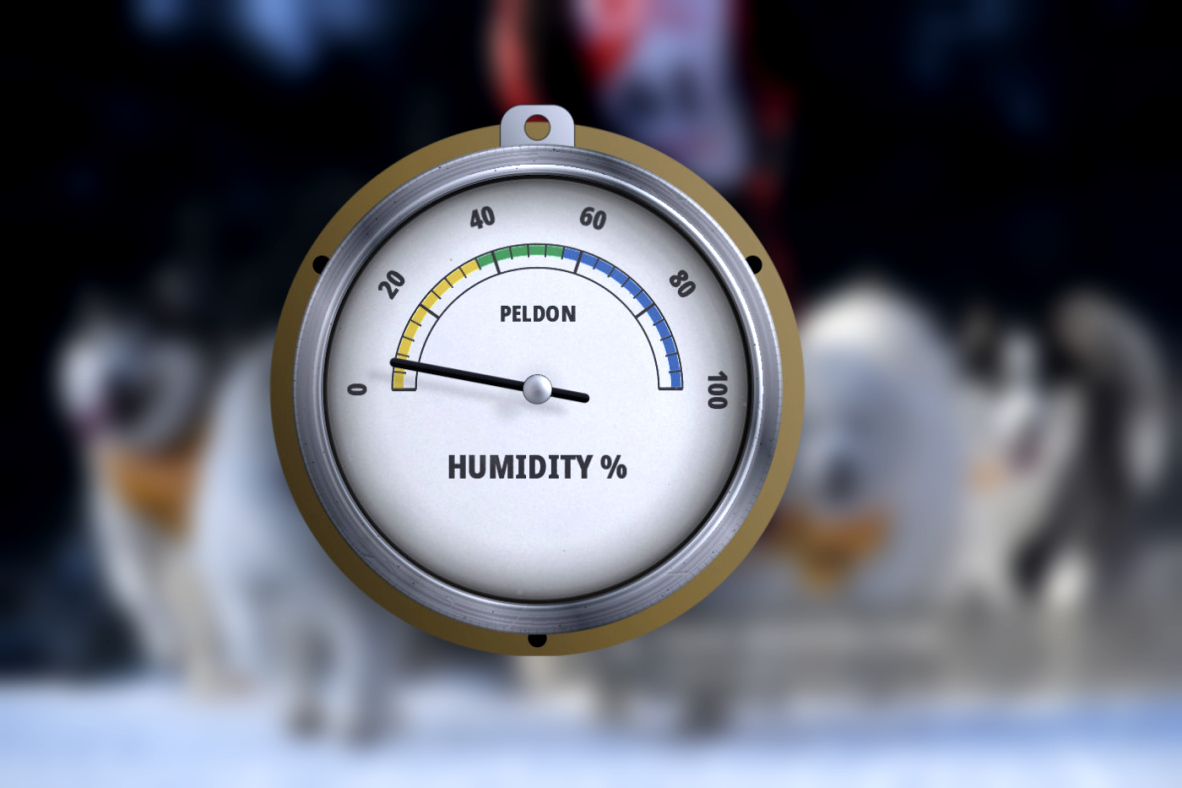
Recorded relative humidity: 6,%
